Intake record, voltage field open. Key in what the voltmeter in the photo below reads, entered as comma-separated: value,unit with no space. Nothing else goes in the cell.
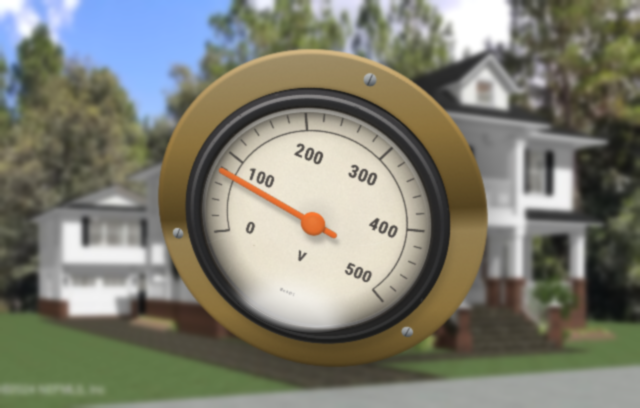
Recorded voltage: 80,V
